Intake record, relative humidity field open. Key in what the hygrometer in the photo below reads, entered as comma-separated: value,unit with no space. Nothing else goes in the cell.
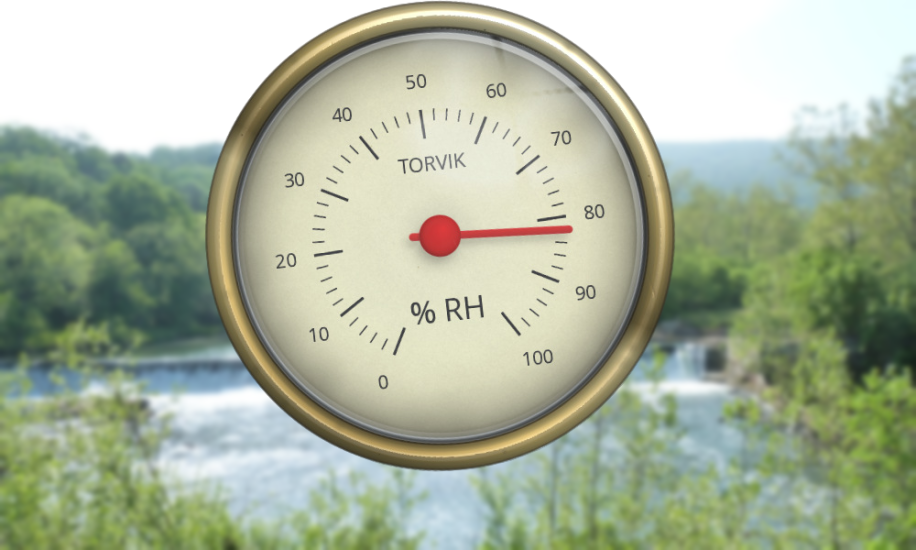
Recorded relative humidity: 82,%
